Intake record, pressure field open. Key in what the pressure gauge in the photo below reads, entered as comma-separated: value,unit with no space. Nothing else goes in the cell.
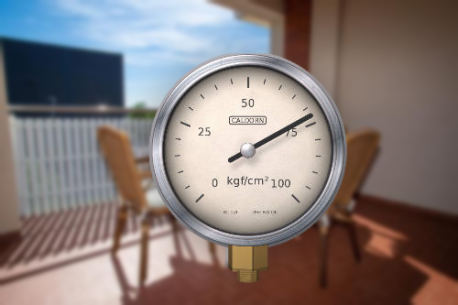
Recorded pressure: 72.5,kg/cm²
